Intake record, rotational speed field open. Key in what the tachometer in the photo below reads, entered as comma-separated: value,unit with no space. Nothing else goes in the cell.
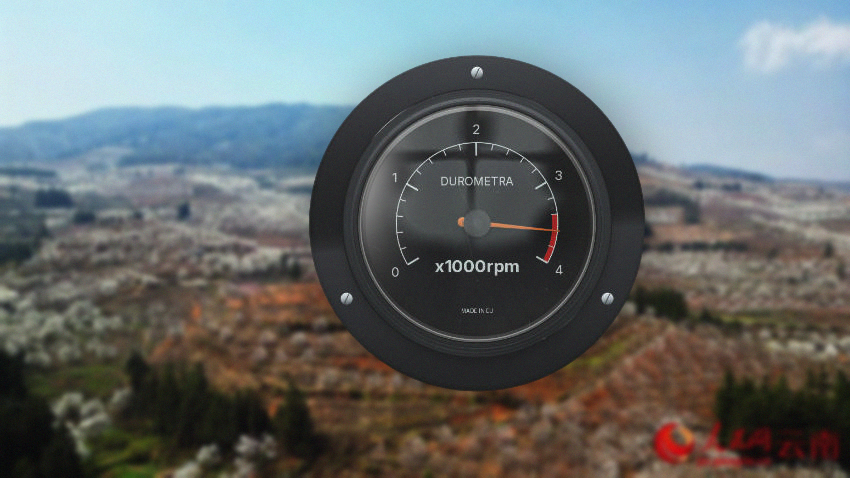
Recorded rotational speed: 3600,rpm
